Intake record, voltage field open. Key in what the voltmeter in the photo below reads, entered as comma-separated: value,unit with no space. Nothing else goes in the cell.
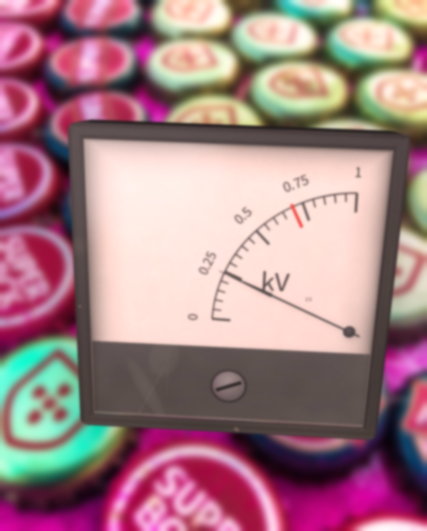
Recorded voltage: 0.25,kV
